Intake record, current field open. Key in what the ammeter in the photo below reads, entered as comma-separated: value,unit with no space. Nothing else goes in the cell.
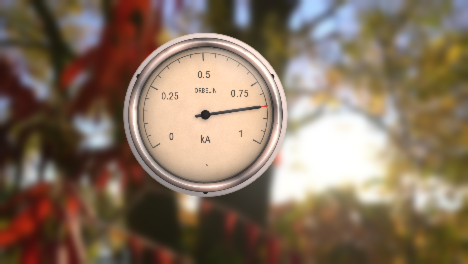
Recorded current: 0.85,kA
